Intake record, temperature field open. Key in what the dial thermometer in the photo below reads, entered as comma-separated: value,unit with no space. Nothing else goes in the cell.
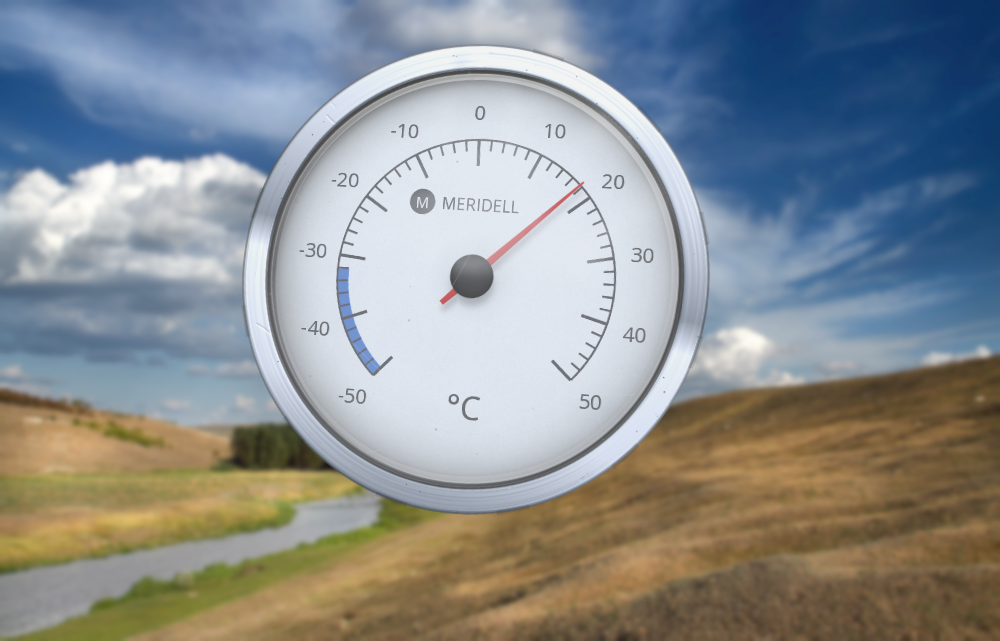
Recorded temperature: 18,°C
